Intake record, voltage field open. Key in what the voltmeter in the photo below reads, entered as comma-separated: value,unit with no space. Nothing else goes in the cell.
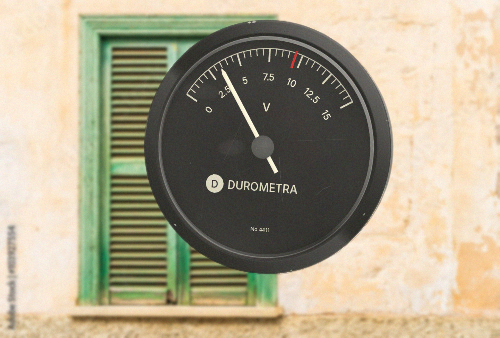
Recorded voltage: 3.5,V
